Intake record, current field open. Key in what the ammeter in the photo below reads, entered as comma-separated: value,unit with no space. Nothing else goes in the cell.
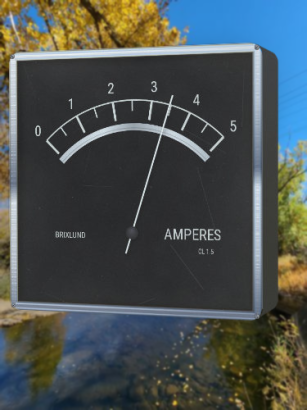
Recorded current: 3.5,A
